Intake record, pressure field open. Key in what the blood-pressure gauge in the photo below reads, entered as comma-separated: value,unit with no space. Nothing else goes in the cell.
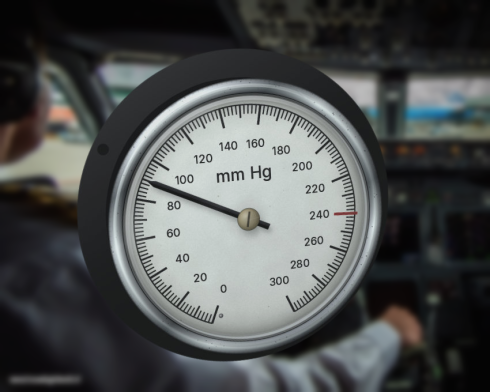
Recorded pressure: 90,mmHg
